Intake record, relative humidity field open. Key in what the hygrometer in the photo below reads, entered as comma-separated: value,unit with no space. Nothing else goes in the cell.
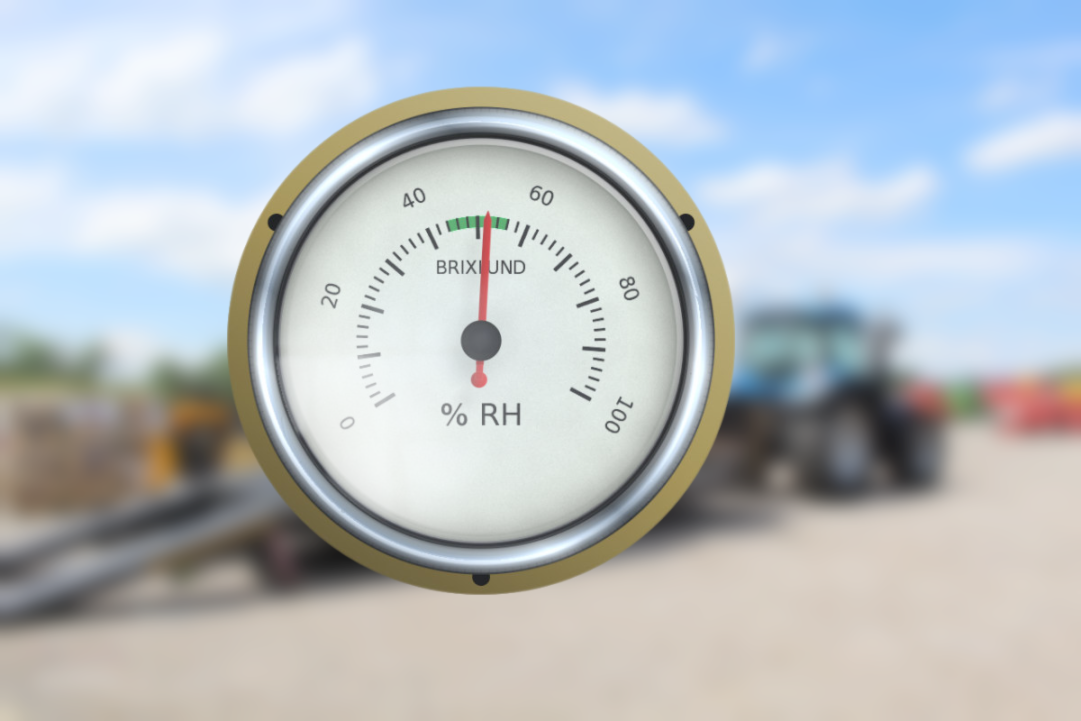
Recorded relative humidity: 52,%
